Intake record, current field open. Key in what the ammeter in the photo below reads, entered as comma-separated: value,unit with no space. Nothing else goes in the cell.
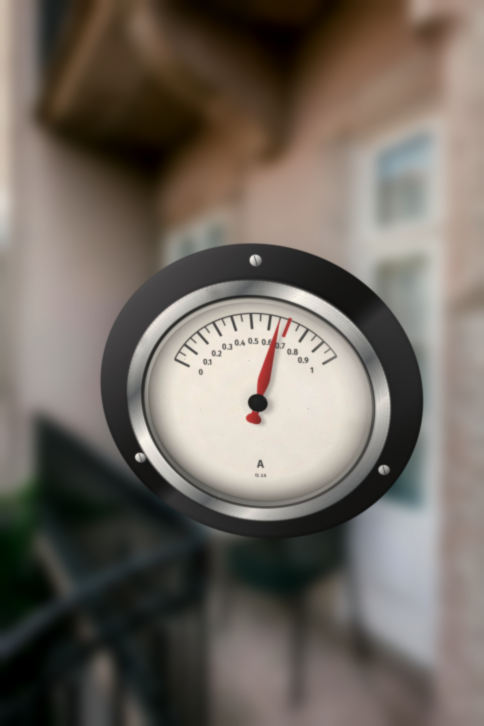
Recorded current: 0.65,A
